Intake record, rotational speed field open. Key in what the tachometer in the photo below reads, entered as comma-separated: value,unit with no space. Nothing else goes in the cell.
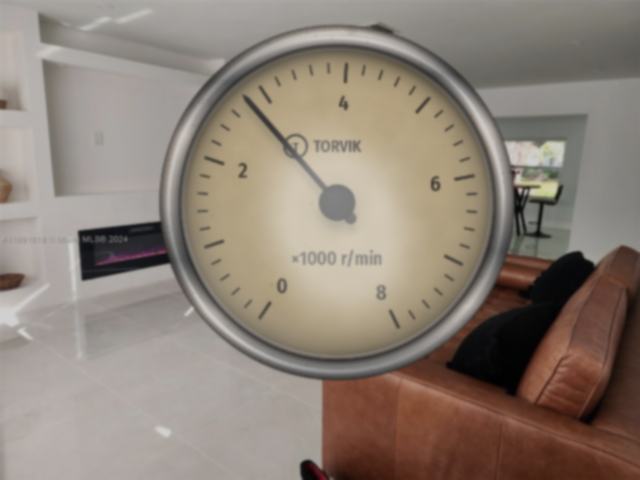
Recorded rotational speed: 2800,rpm
